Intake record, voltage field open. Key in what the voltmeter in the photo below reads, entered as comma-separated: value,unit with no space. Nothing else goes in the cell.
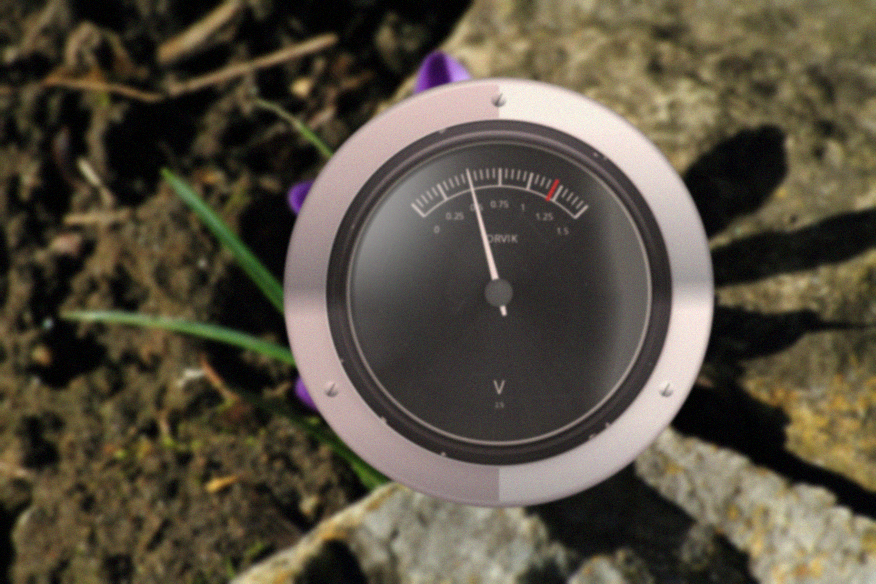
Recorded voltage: 0.5,V
